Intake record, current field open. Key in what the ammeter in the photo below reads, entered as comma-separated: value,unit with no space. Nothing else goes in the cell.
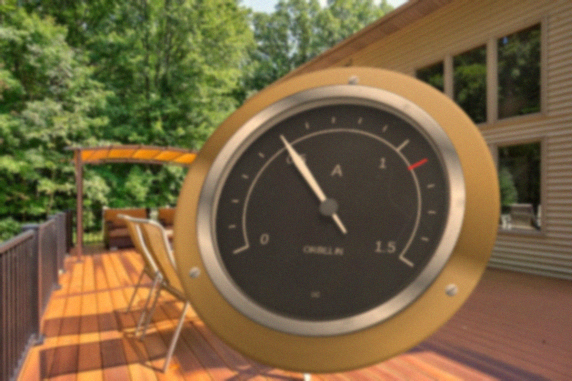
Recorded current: 0.5,A
